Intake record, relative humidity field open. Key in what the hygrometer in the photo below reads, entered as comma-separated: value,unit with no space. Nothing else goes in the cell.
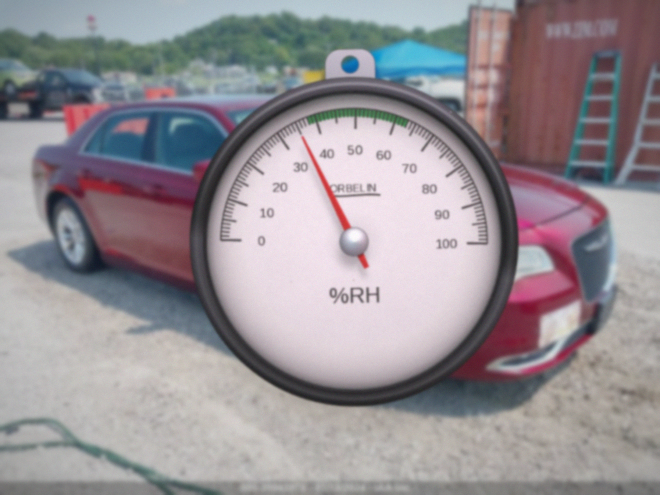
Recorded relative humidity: 35,%
